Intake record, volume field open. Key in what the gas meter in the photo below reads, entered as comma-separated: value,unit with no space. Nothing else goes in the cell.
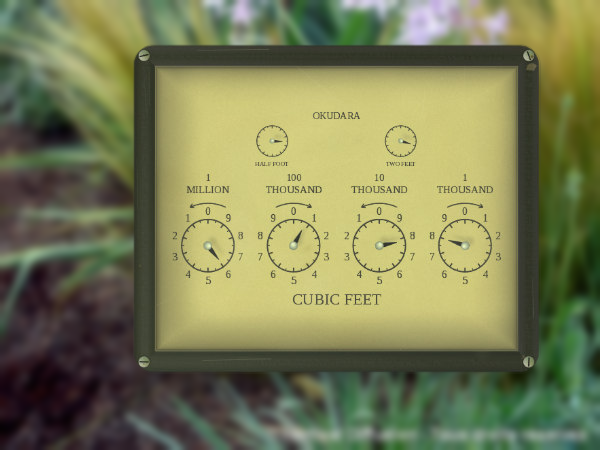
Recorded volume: 607800,ft³
